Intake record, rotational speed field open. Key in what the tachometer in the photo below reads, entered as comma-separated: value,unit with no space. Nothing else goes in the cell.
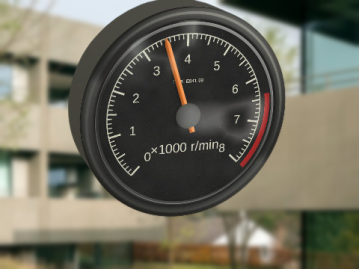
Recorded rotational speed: 3500,rpm
